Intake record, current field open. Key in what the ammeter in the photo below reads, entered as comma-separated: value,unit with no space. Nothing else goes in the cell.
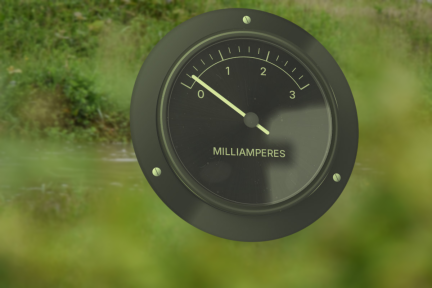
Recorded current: 0.2,mA
